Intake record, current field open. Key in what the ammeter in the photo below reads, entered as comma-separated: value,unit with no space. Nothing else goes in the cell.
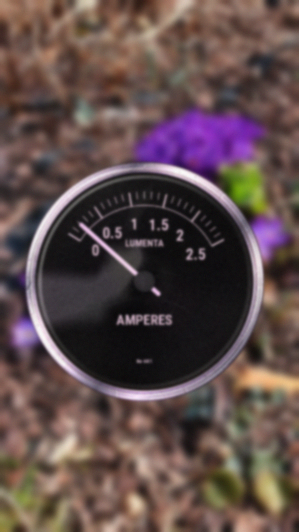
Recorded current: 0.2,A
